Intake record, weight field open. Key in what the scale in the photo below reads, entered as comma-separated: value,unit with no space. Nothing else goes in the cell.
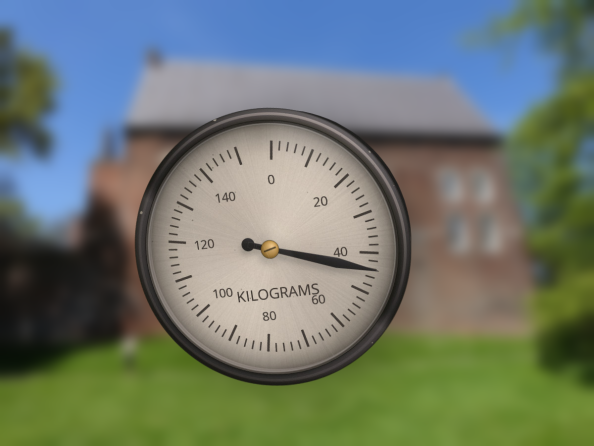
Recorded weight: 44,kg
